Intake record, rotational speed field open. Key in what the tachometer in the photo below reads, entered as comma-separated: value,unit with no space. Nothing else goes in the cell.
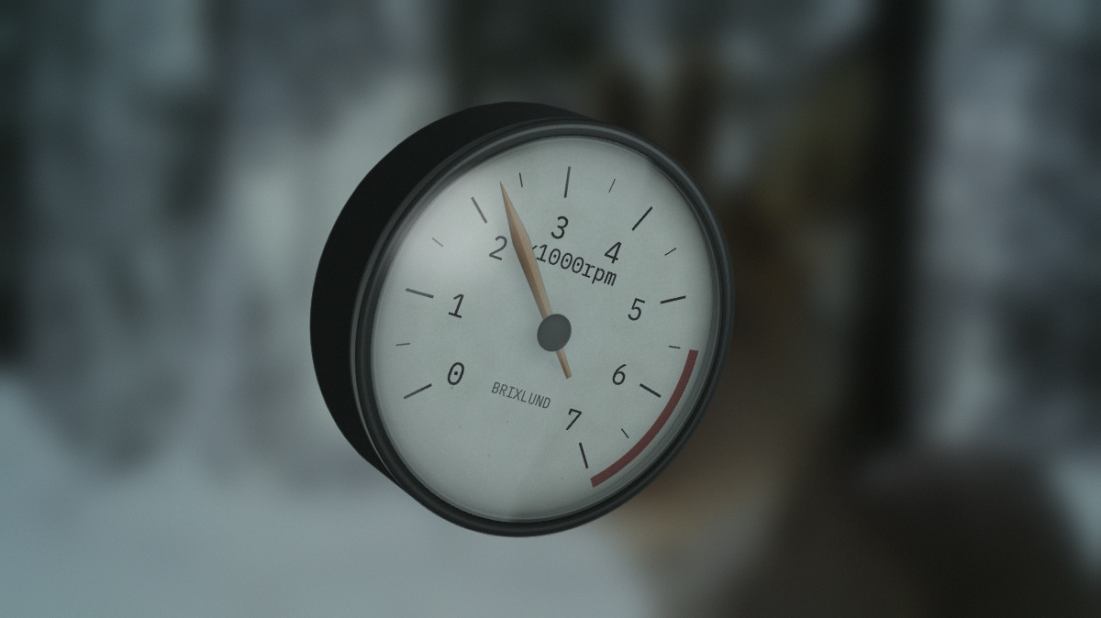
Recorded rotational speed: 2250,rpm
